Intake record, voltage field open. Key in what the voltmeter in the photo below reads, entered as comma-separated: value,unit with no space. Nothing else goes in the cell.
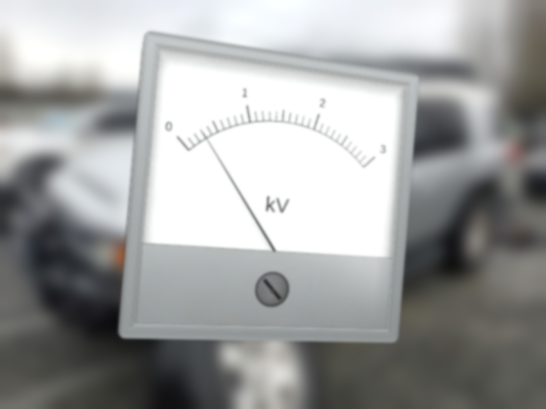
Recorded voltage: 0.3,kV
